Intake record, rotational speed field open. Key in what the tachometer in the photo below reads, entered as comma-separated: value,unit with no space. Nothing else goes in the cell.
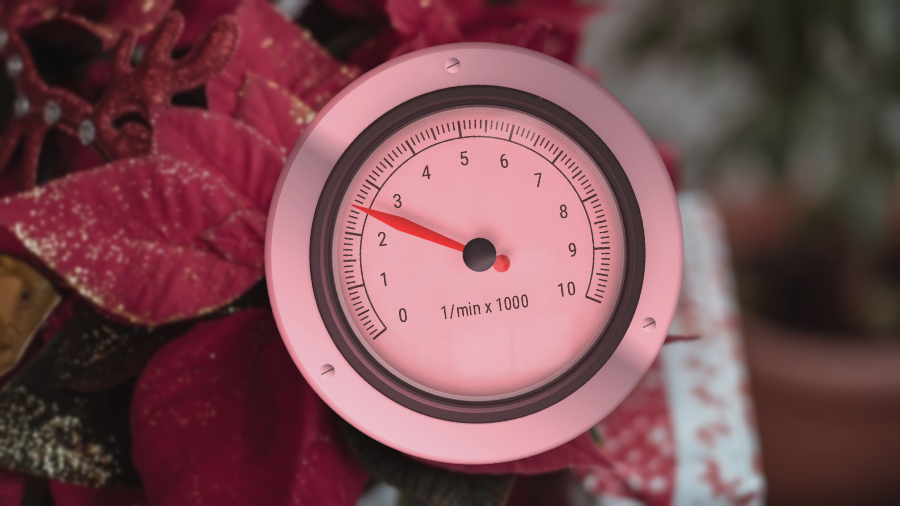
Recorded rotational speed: 2500,rpm
